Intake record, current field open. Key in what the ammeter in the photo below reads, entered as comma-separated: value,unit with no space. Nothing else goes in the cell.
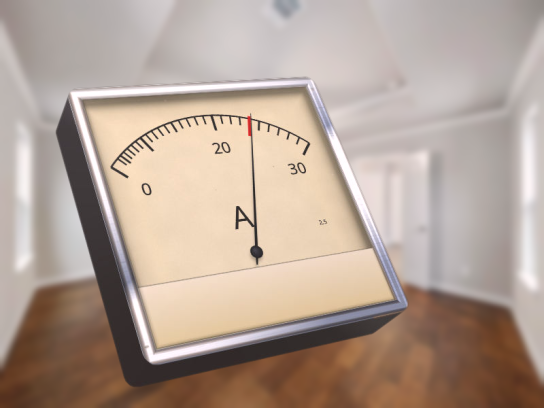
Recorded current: 24,A
